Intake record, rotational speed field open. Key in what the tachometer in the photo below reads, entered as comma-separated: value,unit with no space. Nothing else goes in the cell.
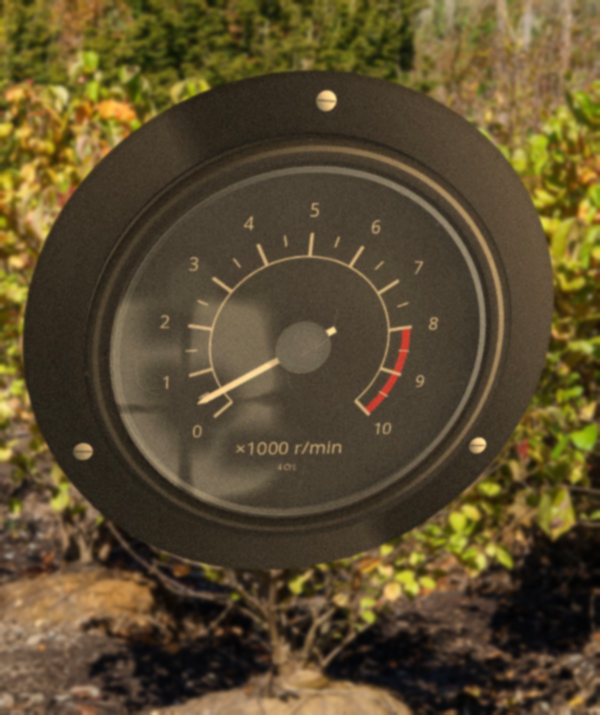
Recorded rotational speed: 500,rpm
